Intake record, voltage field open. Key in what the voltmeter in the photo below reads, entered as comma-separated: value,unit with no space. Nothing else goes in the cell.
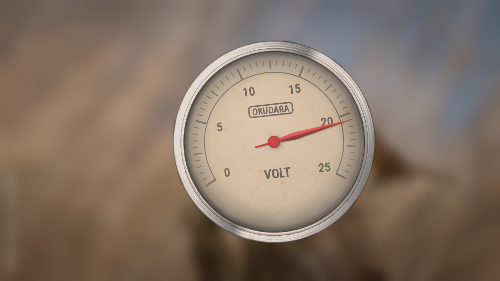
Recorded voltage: 20.5,V
